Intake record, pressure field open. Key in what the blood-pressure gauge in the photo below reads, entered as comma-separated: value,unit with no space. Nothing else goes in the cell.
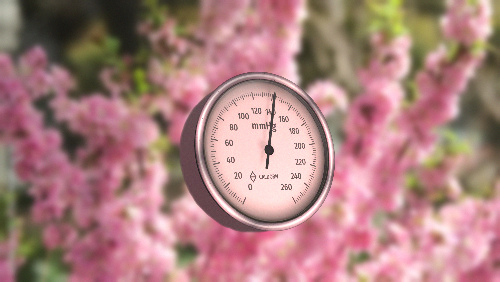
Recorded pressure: 140,mmHg
